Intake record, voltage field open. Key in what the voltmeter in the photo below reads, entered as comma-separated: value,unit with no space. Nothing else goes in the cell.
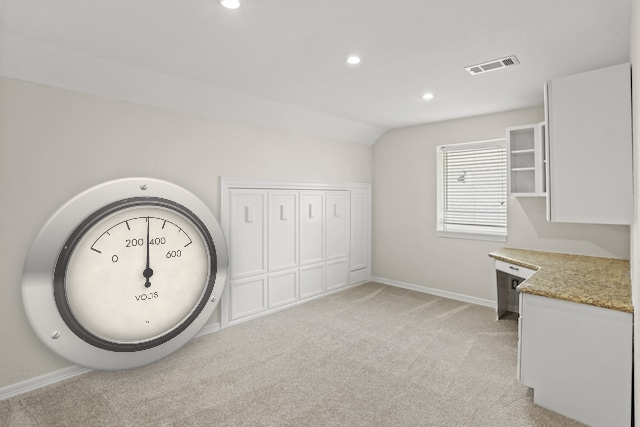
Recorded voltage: 300,V
